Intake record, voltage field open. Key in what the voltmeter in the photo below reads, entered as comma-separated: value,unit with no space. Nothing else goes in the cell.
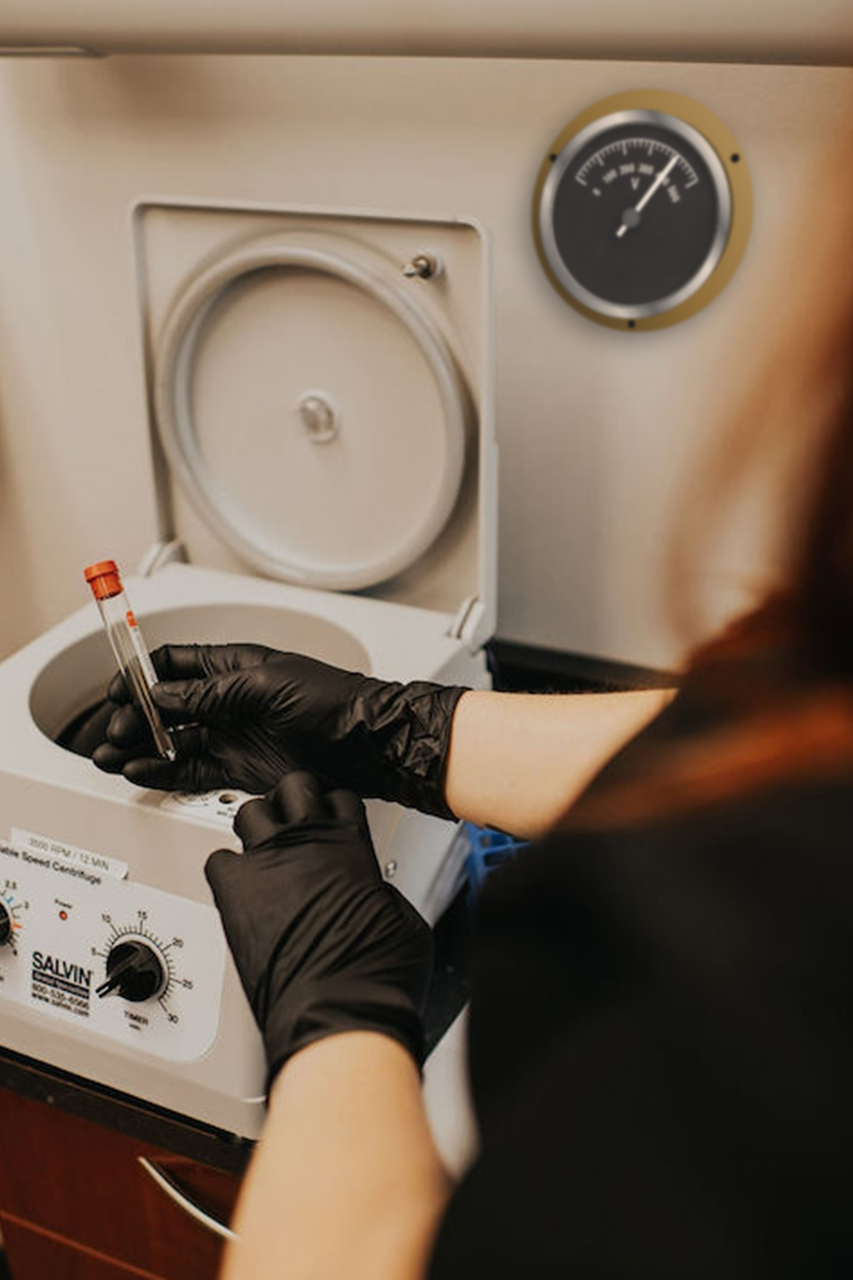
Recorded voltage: 400,V
